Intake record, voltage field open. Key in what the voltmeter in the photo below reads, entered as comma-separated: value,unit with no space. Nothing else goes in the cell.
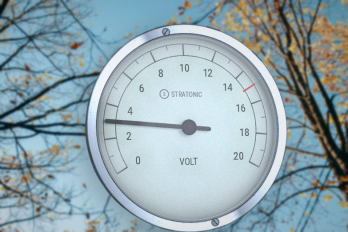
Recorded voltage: 3,V
